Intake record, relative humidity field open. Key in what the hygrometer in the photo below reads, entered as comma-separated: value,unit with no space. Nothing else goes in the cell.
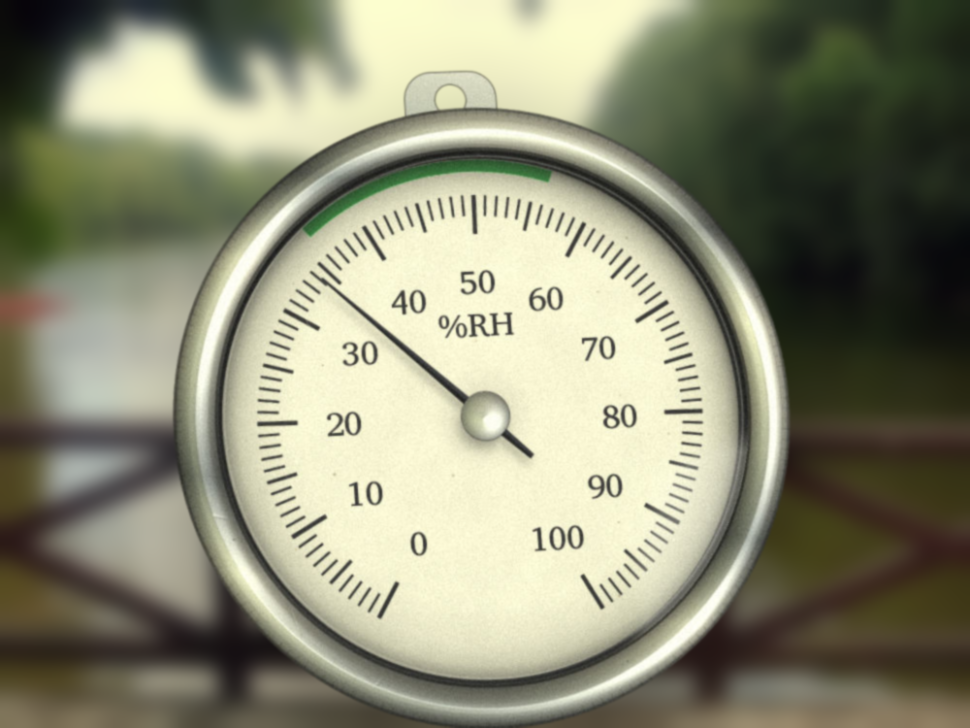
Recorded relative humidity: 34,%
